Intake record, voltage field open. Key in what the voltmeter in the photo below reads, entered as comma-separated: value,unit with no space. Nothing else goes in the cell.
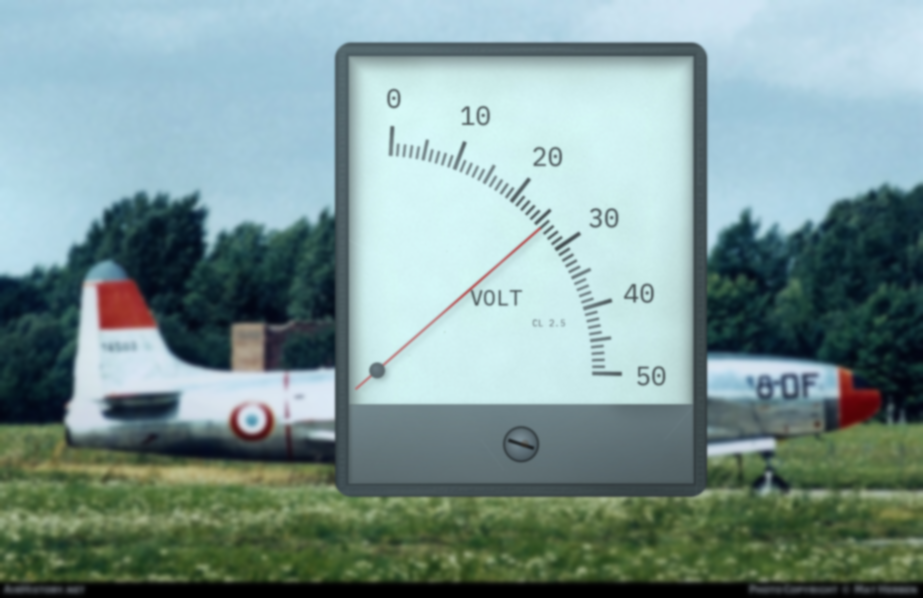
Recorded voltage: 26,V
